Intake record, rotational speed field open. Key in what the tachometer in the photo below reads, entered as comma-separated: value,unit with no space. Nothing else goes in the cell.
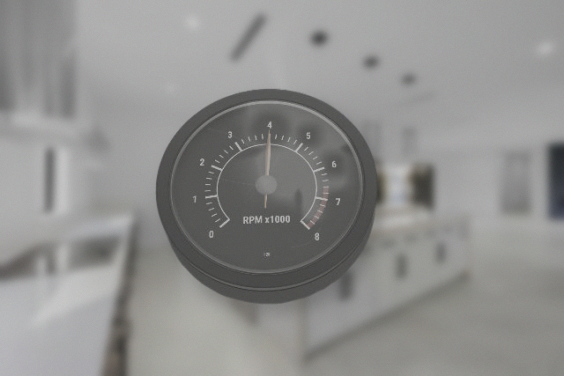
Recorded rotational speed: 4000,rpm
